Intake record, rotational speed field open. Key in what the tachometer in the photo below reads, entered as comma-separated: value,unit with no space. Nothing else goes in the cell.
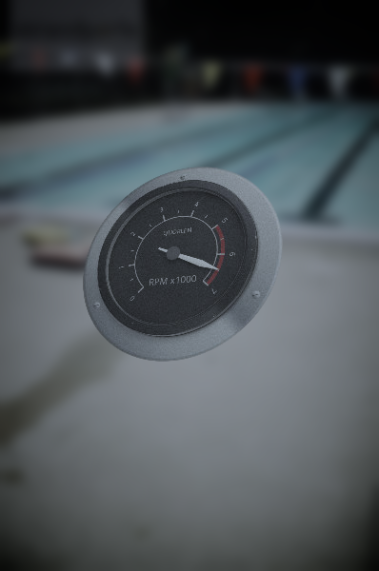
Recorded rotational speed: 6500,rpm
